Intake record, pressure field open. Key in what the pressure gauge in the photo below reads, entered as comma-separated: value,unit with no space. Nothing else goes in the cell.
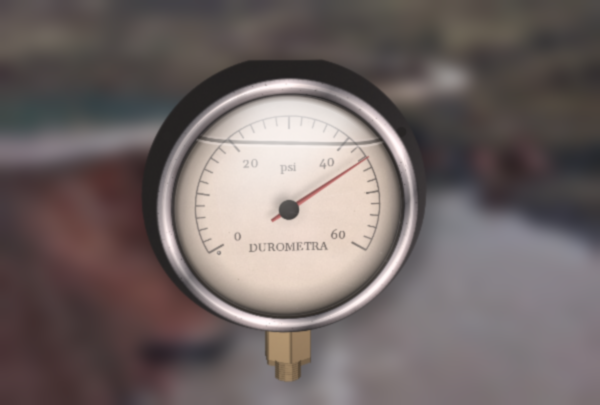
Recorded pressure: 44,psi
